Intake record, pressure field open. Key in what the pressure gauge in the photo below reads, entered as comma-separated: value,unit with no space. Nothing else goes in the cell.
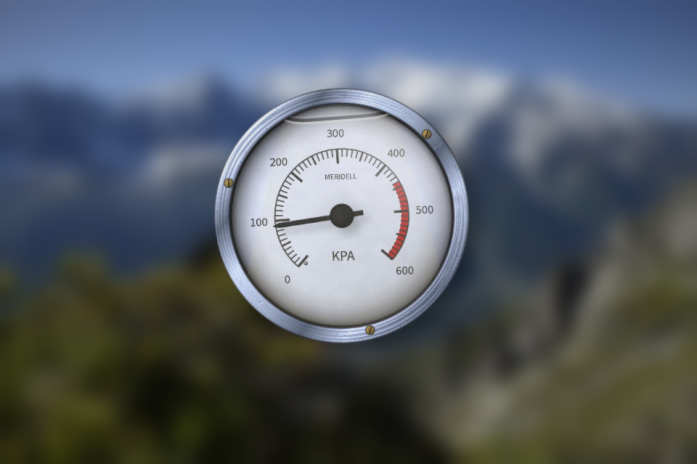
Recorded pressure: 90,kPa
